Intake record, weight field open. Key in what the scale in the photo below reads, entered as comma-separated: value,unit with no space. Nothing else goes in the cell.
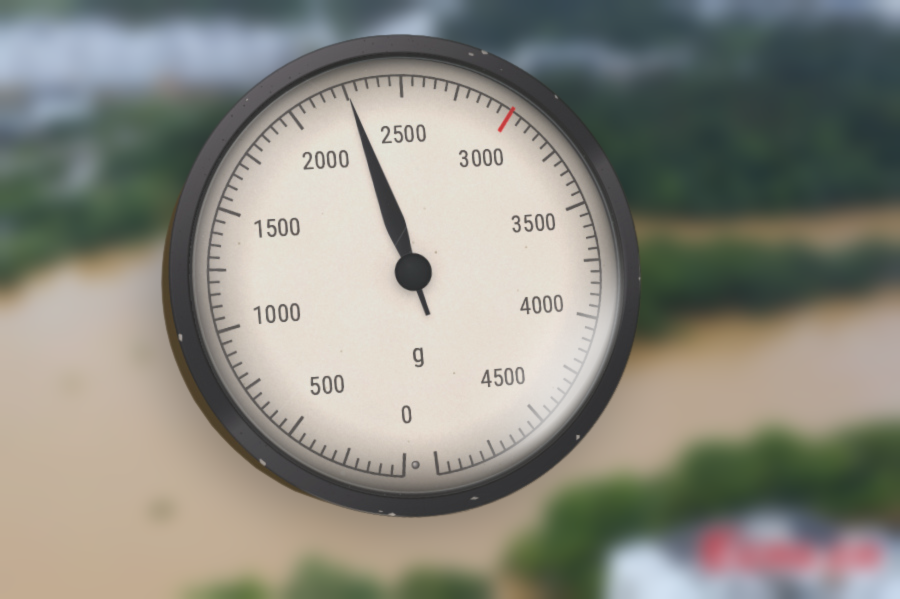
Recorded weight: 2250,g
